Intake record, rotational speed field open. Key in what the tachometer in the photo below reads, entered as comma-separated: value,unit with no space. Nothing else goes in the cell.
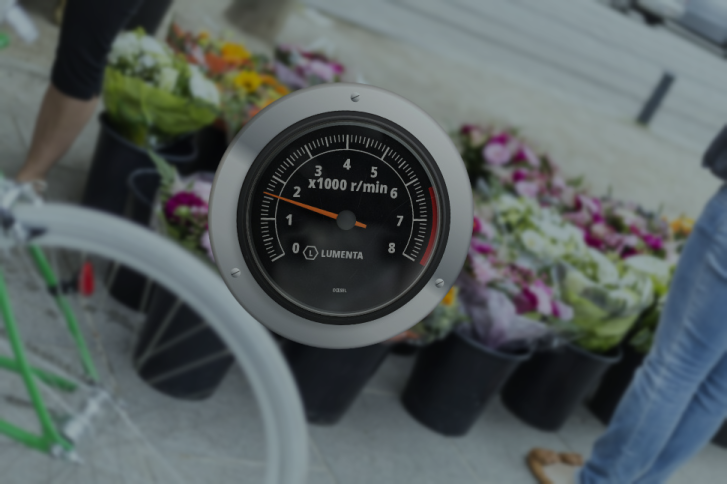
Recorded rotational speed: 1600,rpm
